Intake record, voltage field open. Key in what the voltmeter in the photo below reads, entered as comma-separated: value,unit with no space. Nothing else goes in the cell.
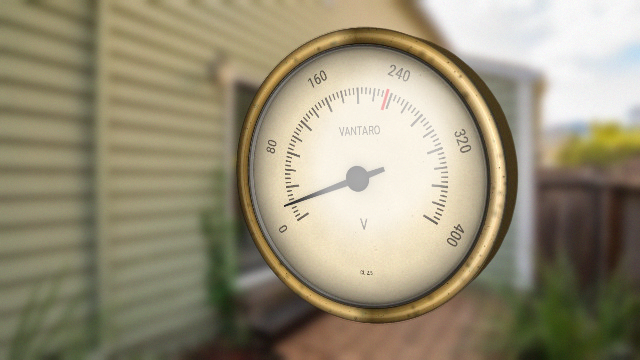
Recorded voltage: 20,V
